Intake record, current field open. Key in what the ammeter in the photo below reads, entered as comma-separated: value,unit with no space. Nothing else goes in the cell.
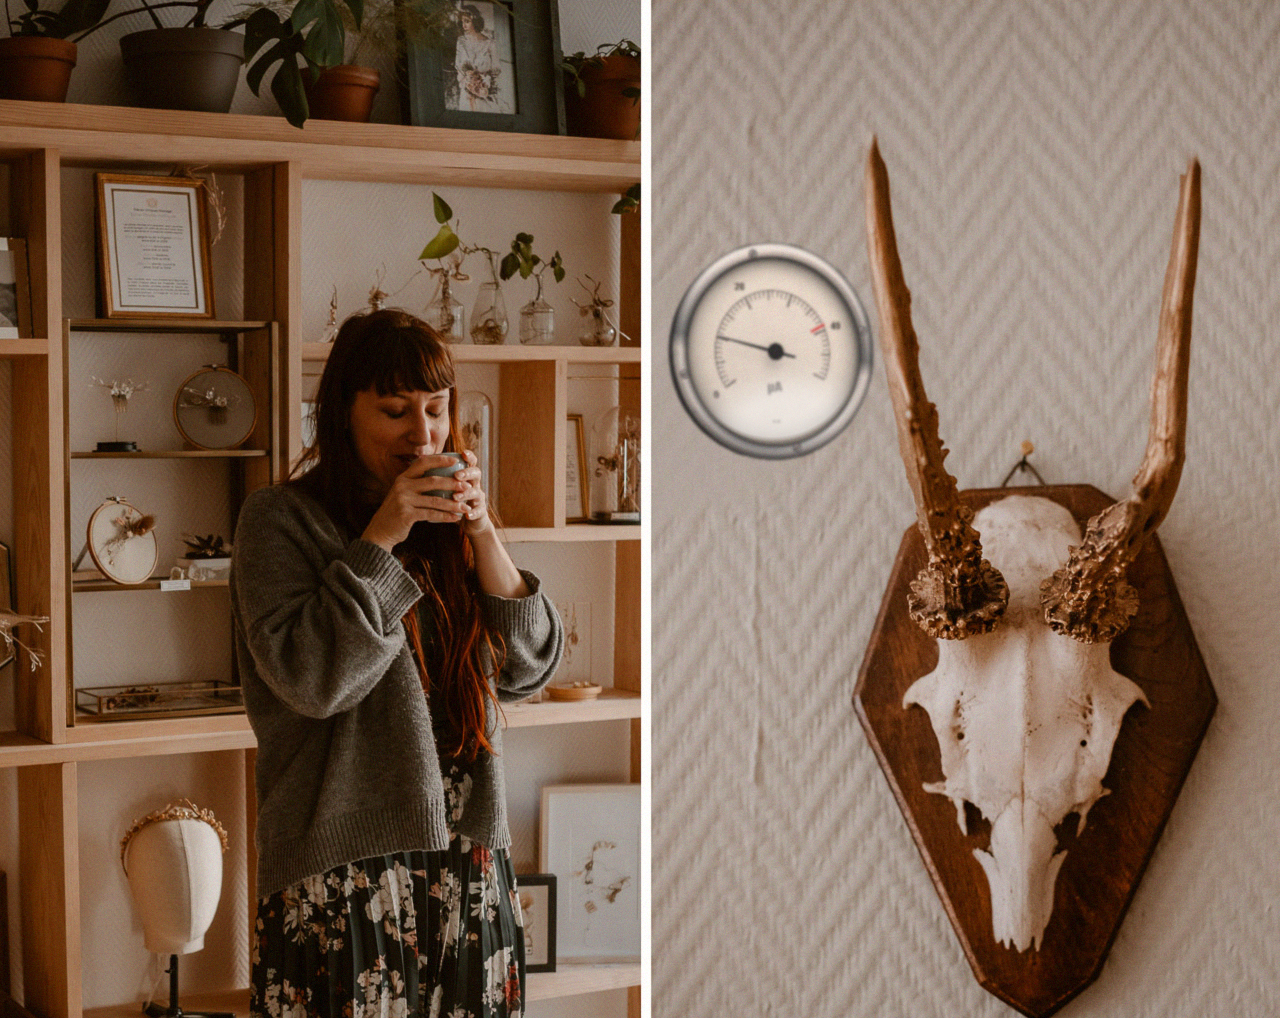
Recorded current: 10,µA
